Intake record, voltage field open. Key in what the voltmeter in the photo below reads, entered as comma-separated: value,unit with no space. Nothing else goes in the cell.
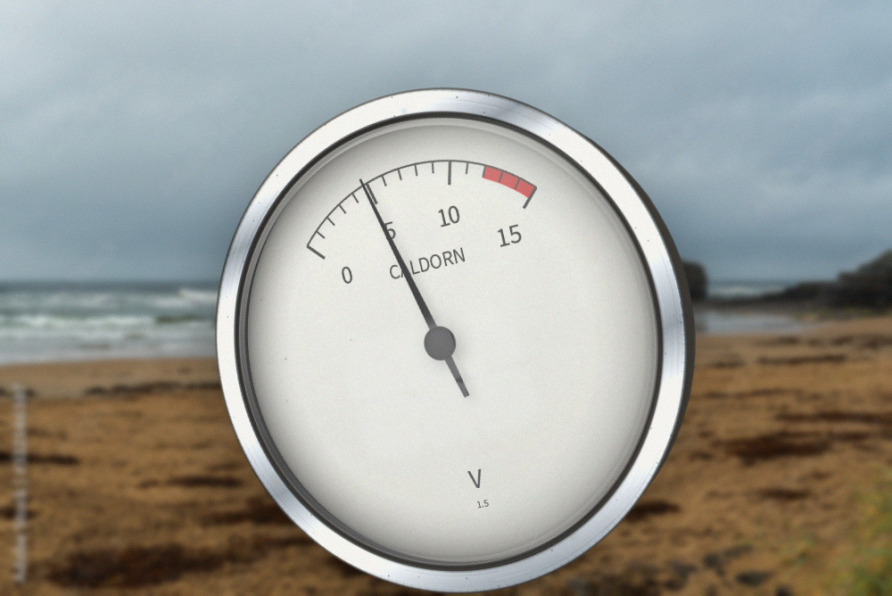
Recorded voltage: 5,V
